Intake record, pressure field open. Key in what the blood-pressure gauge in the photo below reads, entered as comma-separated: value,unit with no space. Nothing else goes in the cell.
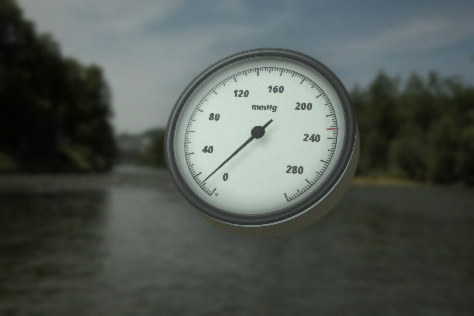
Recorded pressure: 10,mmHg
